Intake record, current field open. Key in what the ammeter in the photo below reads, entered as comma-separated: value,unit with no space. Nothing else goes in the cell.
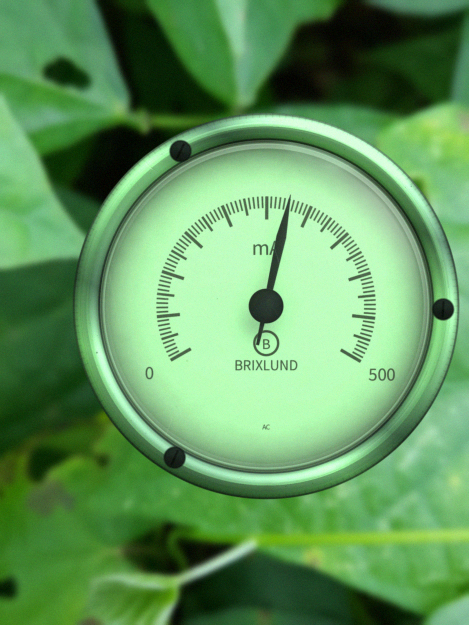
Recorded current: 275,mA
